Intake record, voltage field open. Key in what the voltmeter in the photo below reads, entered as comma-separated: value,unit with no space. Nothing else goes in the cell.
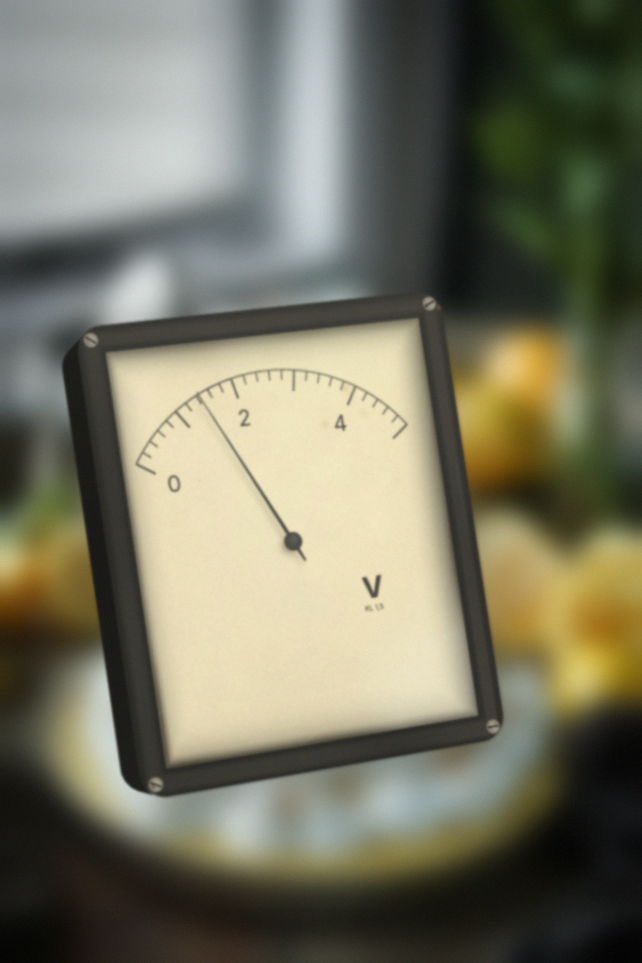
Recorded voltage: 1.4,V
